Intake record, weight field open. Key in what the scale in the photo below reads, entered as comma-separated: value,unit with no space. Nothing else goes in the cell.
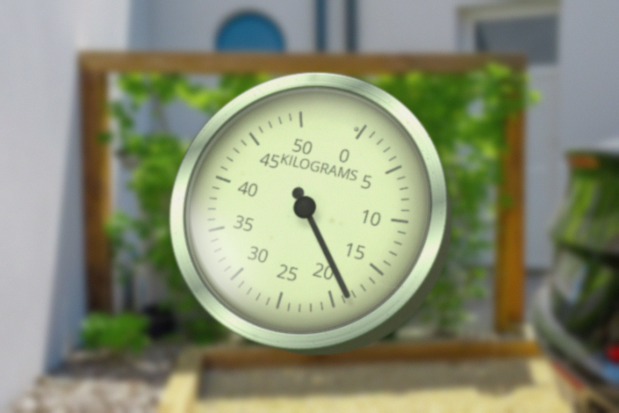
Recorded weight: 18.5,kg
